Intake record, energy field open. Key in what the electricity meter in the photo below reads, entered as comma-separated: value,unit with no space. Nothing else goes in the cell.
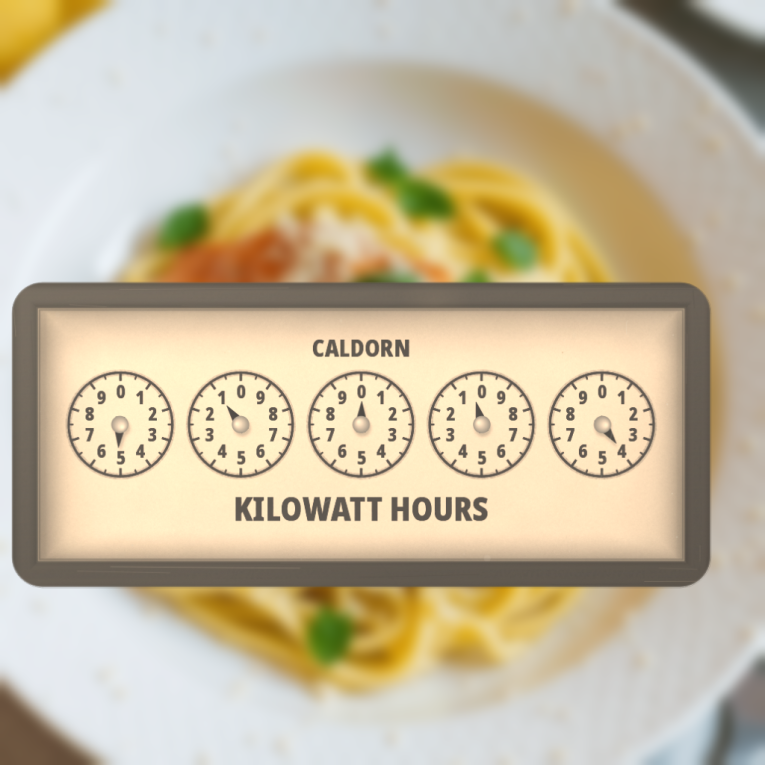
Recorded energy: 51004,kWh
